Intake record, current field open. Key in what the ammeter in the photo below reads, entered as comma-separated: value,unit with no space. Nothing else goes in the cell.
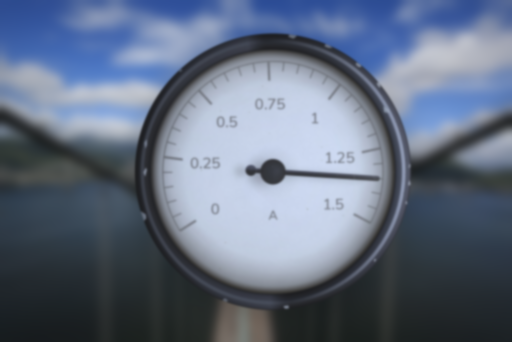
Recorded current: 1.35,A
